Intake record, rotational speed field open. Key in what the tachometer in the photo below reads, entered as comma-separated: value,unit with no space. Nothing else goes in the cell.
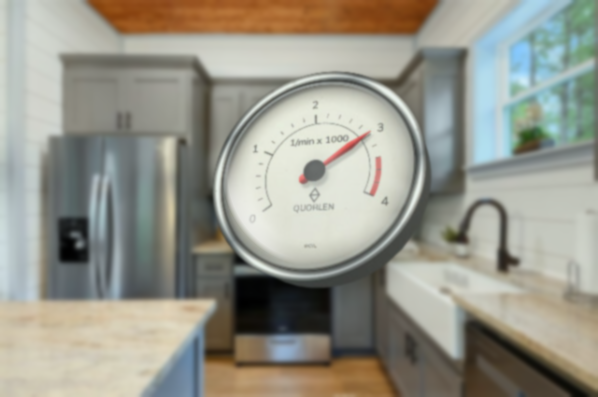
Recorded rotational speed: 3000,rpm
